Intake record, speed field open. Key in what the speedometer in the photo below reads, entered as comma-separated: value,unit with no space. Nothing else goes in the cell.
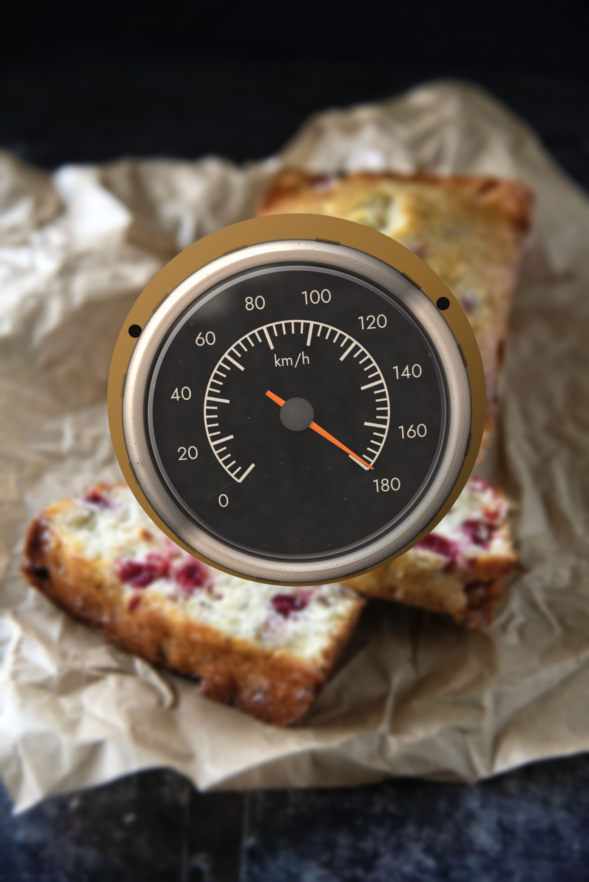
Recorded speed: 178,km/h
